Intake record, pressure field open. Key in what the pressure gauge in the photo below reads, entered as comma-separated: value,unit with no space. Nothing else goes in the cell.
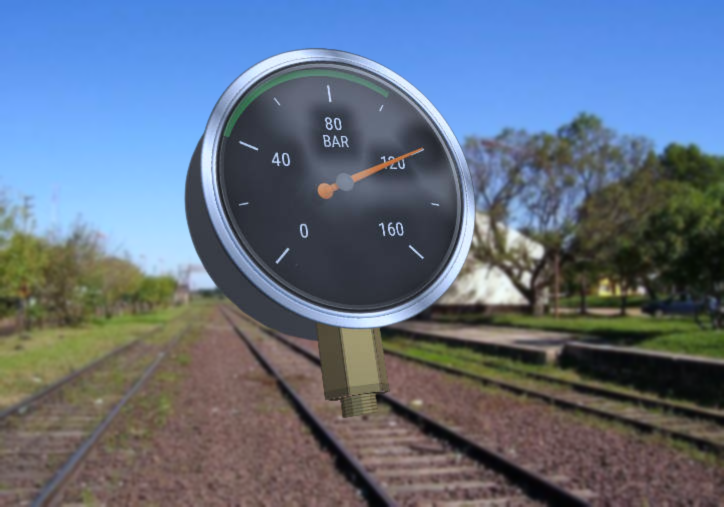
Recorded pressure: 120,bar
